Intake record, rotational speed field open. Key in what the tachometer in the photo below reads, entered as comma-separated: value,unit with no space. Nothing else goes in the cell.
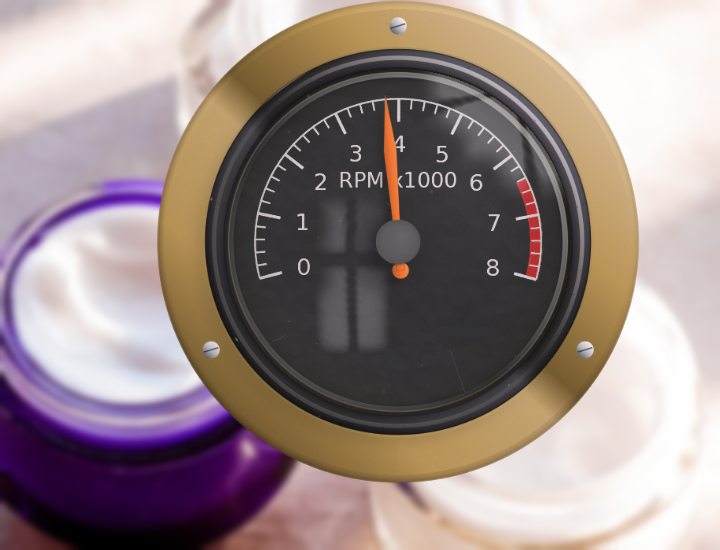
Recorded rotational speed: 3800,rpm
